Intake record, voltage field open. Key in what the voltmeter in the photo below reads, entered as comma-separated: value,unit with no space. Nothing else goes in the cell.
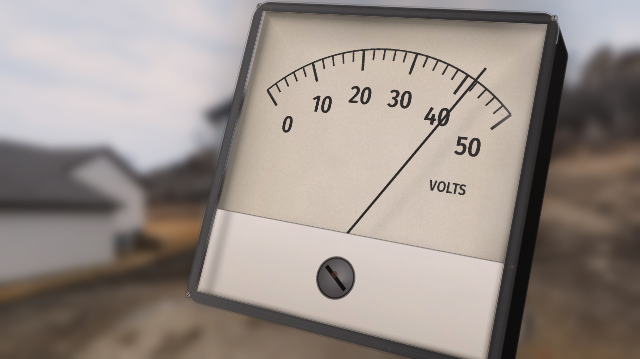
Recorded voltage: 42,V
